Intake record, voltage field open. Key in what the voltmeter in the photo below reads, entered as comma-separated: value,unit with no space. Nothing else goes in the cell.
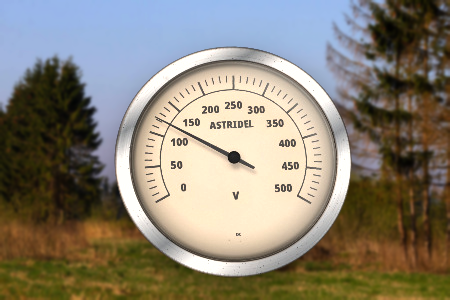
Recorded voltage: 120,V
